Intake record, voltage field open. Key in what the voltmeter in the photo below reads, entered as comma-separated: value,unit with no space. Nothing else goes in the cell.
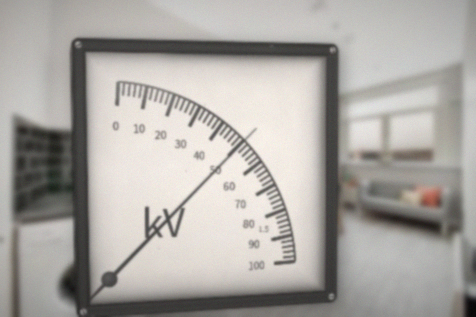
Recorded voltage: 50,kV
